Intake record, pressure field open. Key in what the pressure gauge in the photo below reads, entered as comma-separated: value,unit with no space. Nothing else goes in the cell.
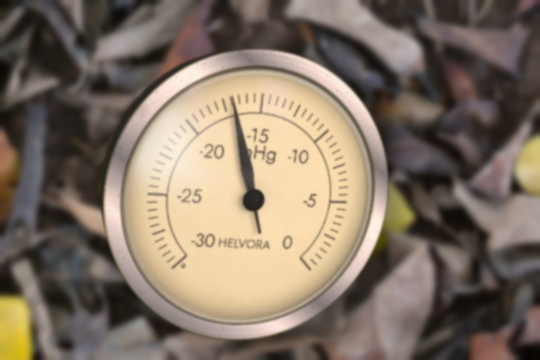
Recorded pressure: -17,inHg
